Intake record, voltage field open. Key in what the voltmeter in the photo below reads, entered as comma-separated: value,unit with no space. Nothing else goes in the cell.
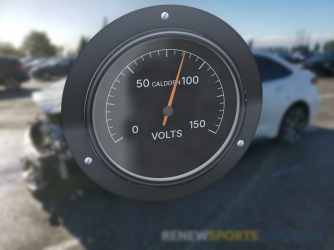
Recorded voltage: 85,V
